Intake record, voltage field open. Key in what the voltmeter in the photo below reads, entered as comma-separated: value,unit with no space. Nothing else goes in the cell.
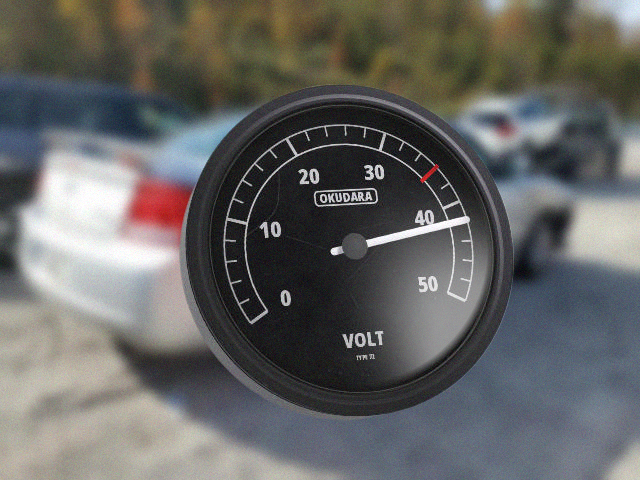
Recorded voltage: 42,V
